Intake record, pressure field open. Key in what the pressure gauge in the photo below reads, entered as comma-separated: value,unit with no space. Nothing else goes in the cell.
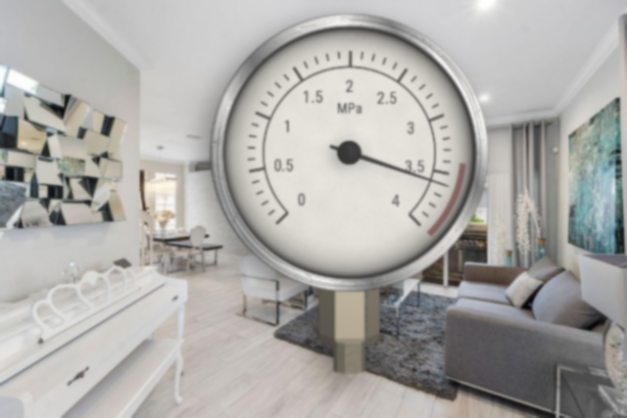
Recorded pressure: 3.6,MPa
